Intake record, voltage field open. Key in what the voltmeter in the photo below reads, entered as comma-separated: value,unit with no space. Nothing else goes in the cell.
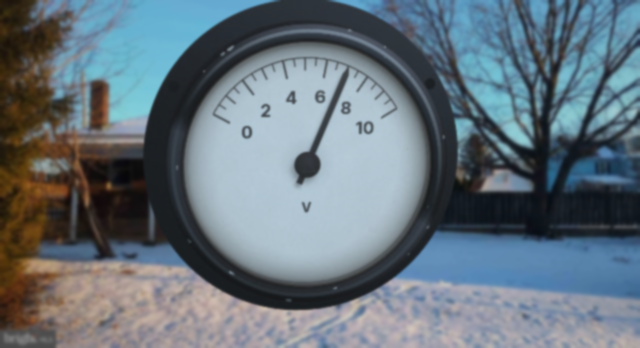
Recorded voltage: 7,V
